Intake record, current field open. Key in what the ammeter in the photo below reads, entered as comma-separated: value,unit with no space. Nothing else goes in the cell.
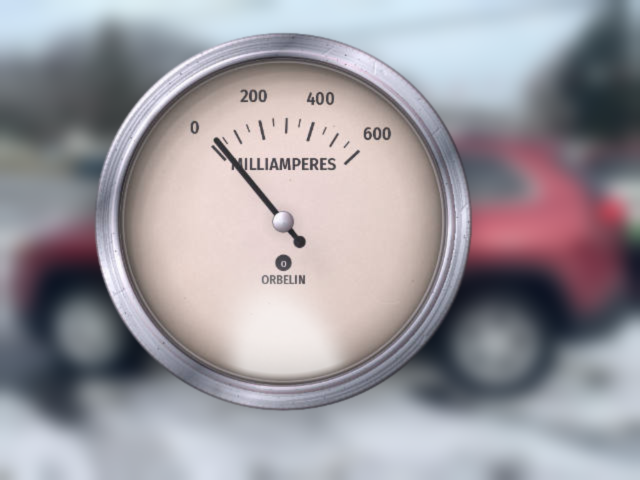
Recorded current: 25,mA
